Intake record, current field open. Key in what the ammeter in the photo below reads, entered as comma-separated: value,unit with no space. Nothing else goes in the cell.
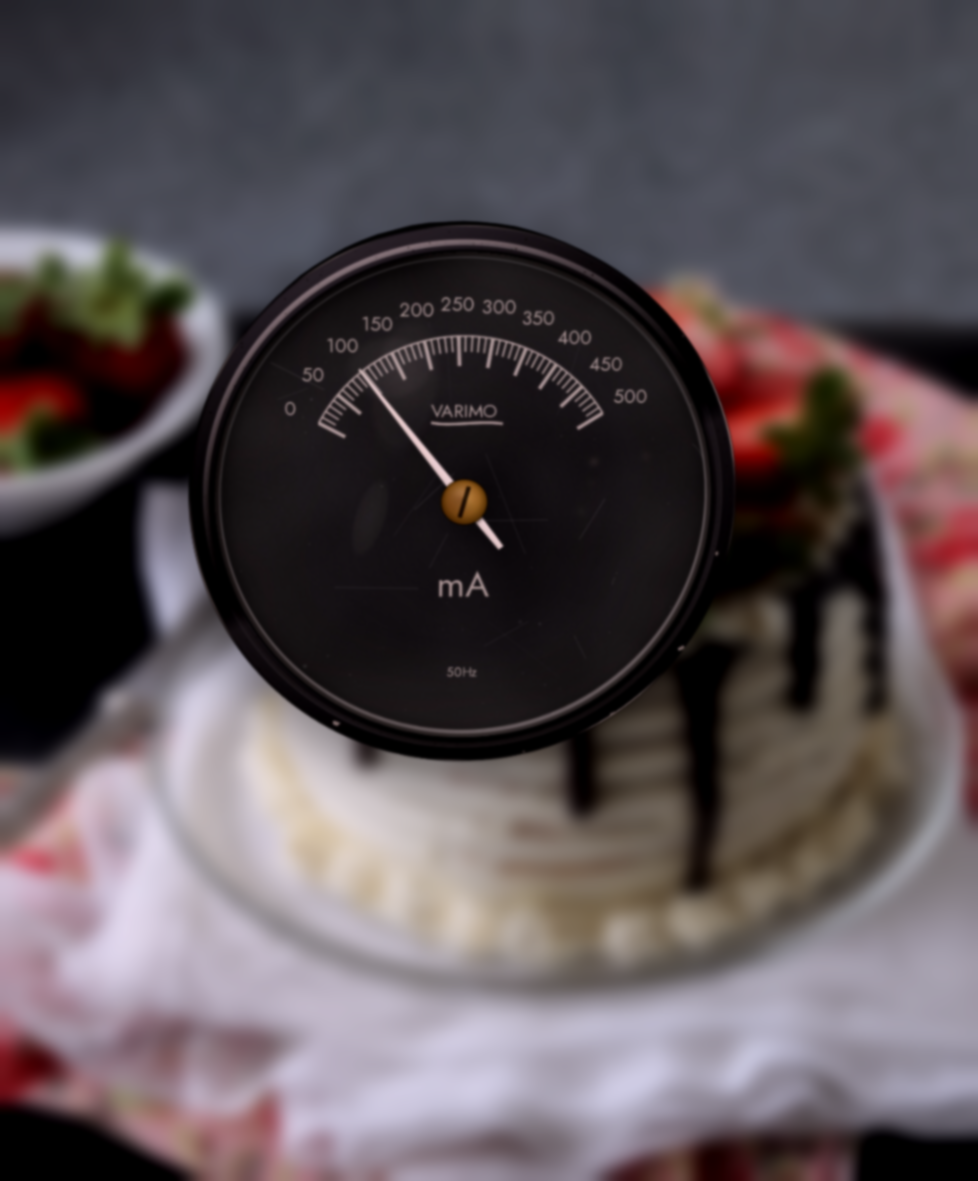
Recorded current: 100,mA
